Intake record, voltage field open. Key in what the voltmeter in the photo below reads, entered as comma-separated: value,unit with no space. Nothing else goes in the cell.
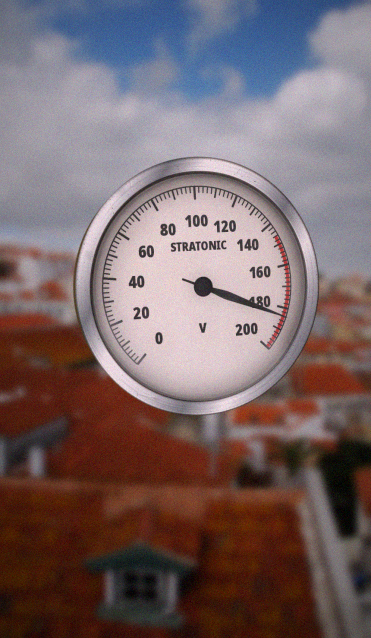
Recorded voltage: 184,V
